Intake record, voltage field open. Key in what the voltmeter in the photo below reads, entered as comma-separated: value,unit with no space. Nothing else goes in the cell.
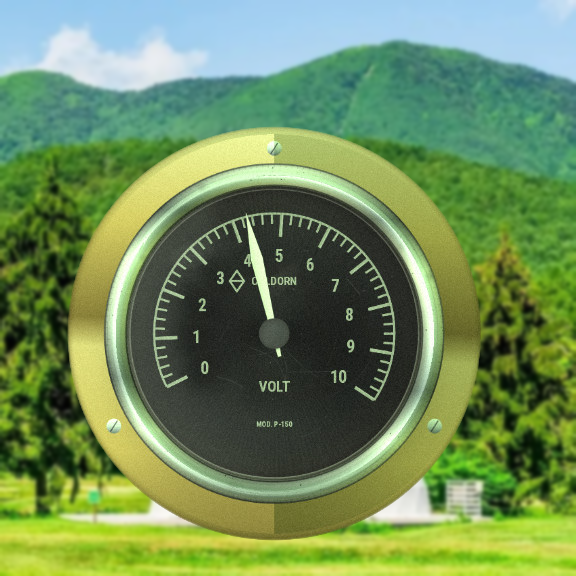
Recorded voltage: 4.3,V
